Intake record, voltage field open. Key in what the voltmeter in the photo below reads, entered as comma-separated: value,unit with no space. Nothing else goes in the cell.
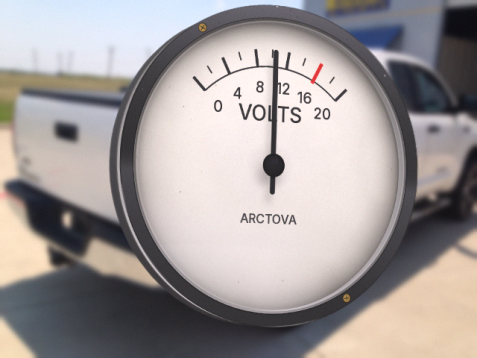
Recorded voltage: 10,V
